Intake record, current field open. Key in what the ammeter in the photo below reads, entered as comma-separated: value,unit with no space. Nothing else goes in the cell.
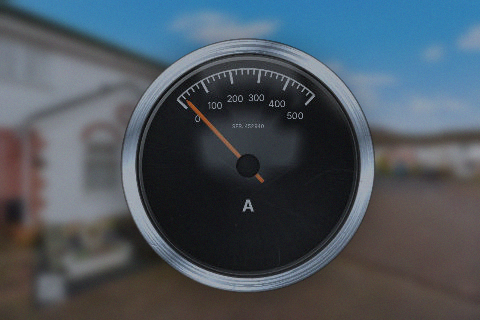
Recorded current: 20,A
